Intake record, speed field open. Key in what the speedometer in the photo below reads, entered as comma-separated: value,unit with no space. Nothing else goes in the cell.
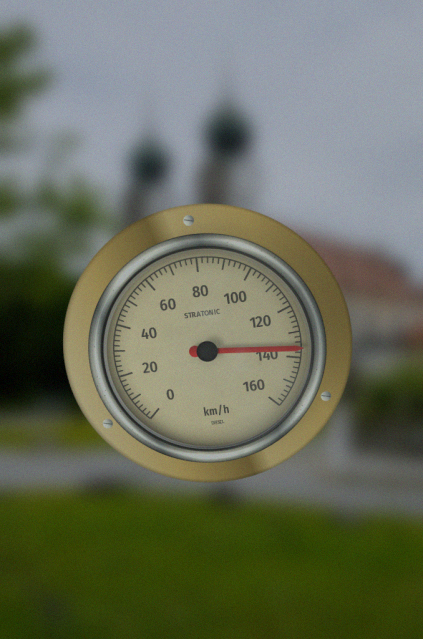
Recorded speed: 136,km/h
